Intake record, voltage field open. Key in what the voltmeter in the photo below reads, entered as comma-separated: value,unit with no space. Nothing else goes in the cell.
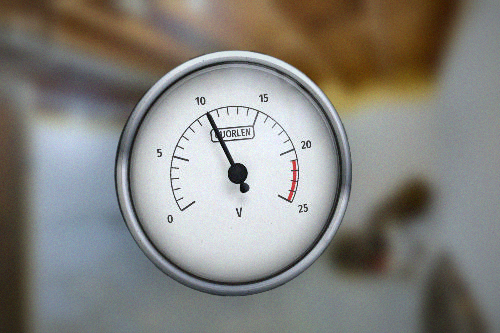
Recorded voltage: 10,V
